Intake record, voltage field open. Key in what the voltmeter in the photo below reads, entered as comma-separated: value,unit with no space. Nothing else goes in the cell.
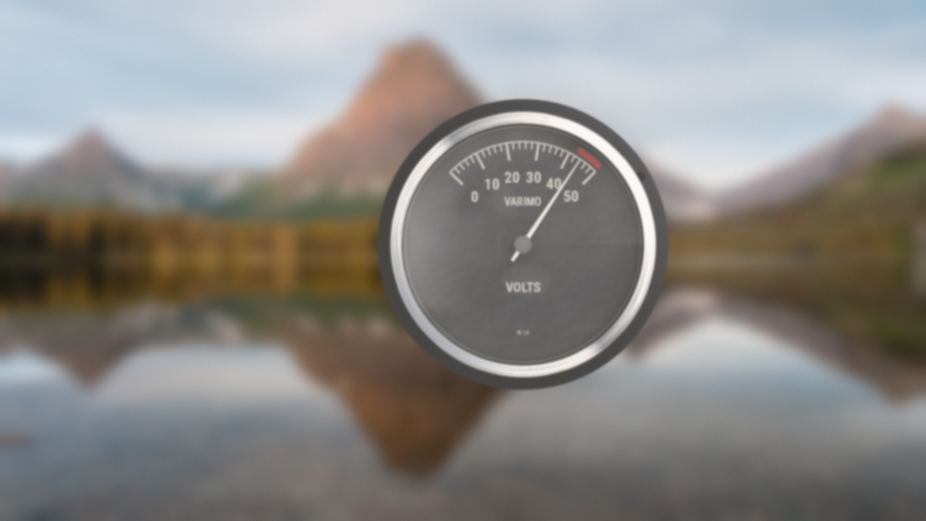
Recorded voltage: 44,V
